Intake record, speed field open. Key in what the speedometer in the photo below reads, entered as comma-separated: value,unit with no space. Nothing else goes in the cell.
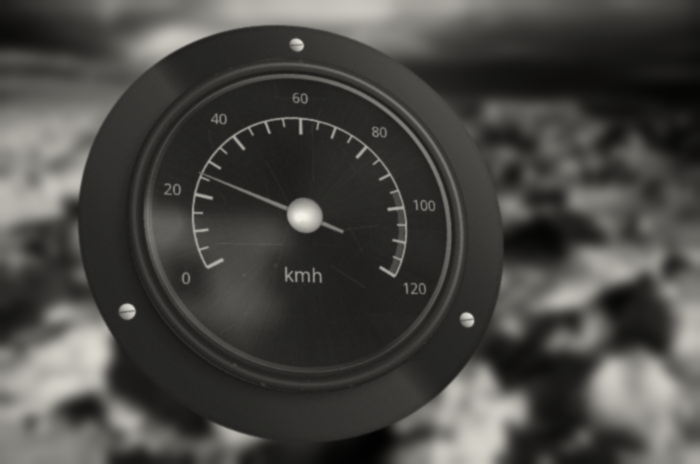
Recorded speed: 25,km/h
